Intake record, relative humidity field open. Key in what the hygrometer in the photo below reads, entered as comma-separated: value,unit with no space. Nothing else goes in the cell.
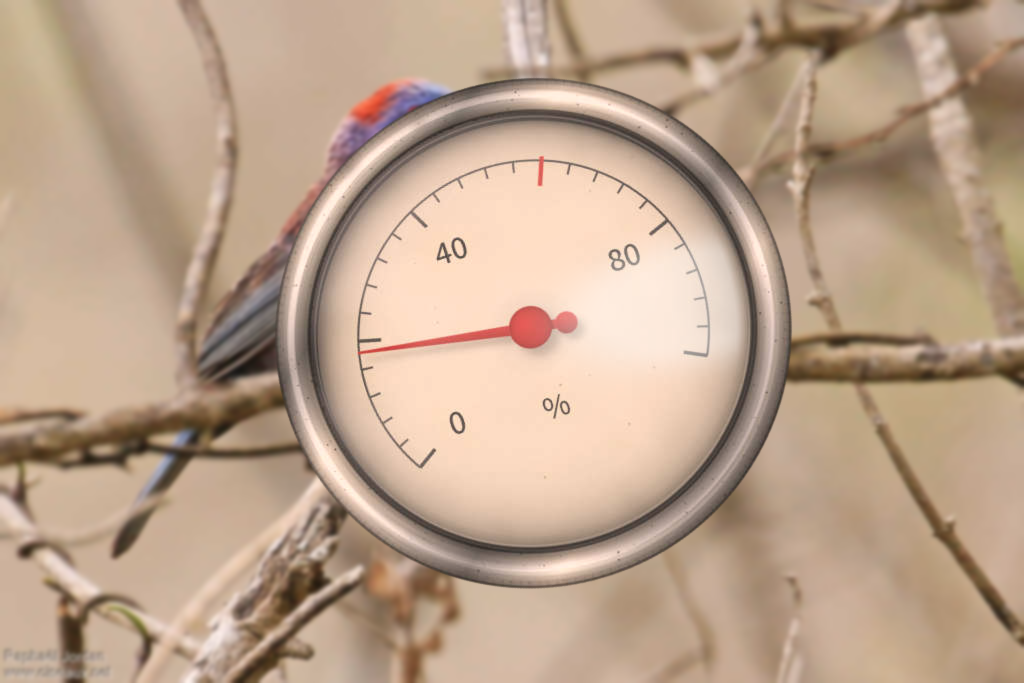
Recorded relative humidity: 18,%
